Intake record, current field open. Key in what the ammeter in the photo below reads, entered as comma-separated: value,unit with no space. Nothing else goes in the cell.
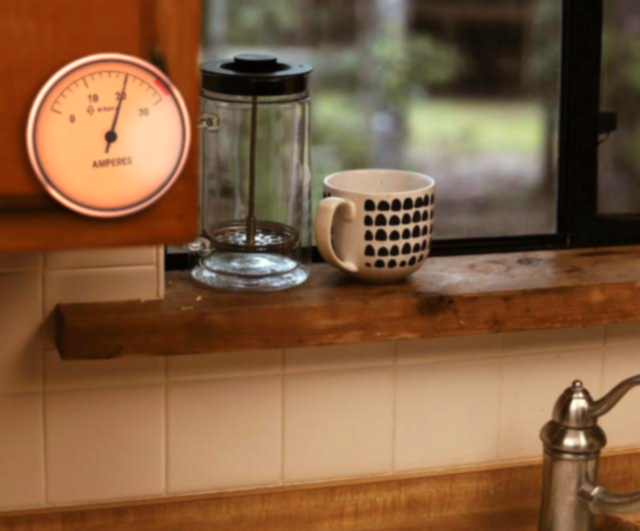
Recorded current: 20,A
